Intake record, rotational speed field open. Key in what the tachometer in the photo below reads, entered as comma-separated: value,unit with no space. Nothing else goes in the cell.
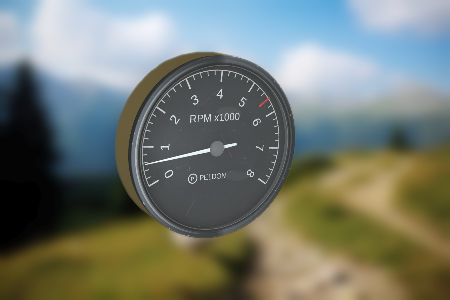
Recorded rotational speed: 600,rpm
